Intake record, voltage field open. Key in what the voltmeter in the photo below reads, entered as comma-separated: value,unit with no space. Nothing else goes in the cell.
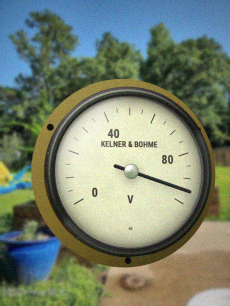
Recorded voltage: 95,V
